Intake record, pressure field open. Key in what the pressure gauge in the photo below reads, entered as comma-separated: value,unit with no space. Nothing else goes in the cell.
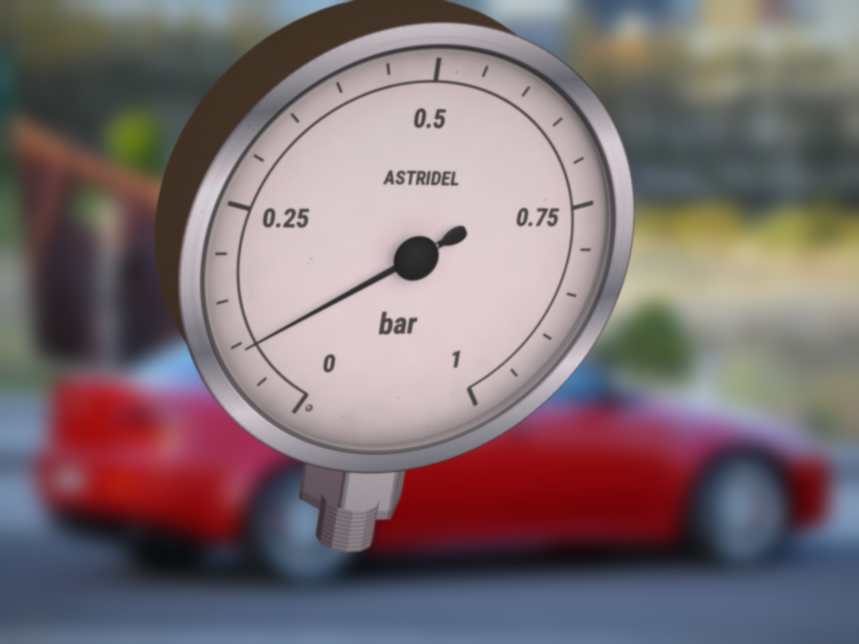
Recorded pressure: 0.1,bar
